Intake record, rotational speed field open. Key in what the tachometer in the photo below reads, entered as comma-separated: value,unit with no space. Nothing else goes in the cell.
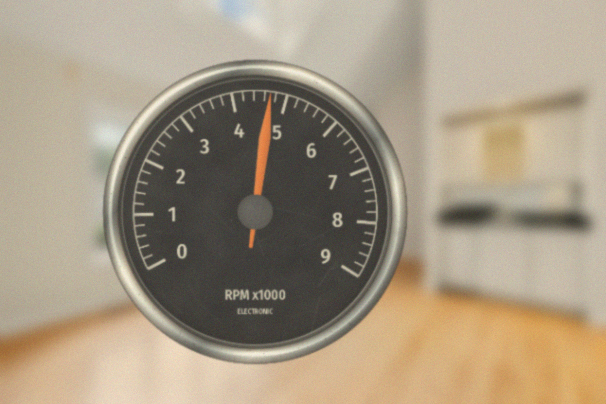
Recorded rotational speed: 4700,rpm
